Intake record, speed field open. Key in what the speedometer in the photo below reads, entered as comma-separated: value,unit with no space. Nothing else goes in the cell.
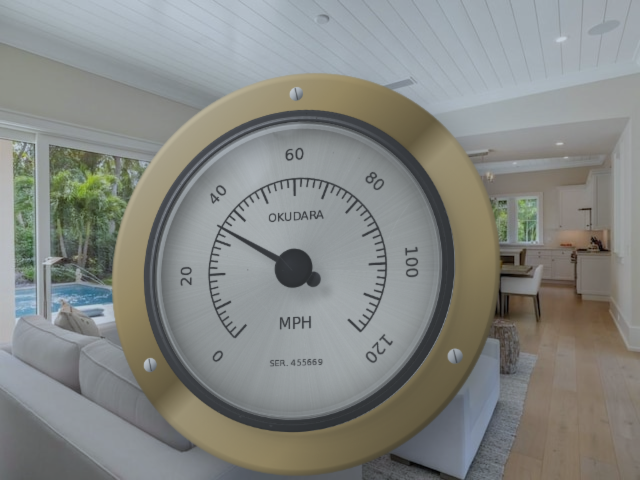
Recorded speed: 34,mph
